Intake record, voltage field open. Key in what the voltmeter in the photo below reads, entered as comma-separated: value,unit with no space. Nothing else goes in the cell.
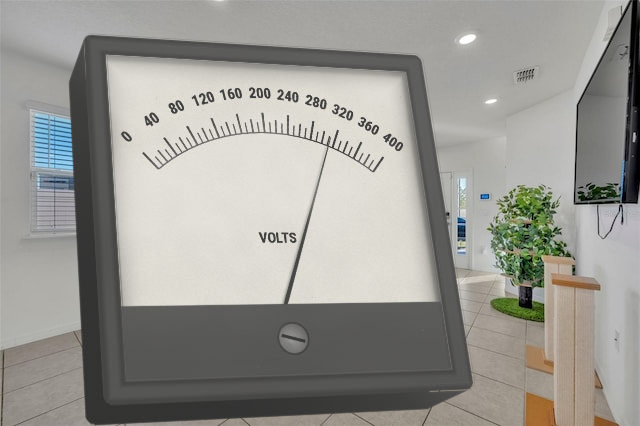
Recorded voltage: 310,V
